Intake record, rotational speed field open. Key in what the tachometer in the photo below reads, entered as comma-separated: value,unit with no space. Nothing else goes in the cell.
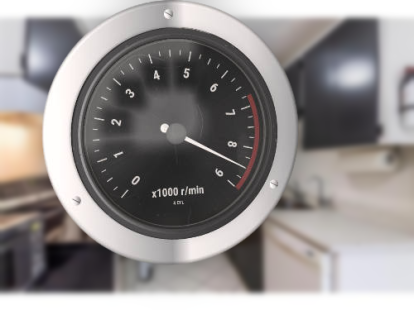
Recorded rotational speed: 8500,rpm
